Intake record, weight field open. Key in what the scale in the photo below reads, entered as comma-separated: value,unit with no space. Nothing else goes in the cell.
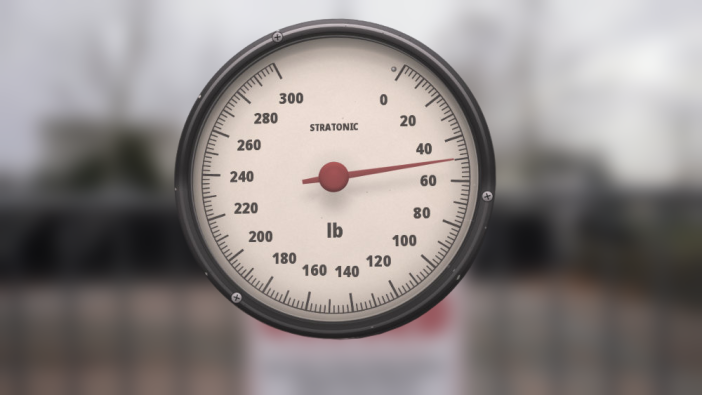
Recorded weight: 50,lb
